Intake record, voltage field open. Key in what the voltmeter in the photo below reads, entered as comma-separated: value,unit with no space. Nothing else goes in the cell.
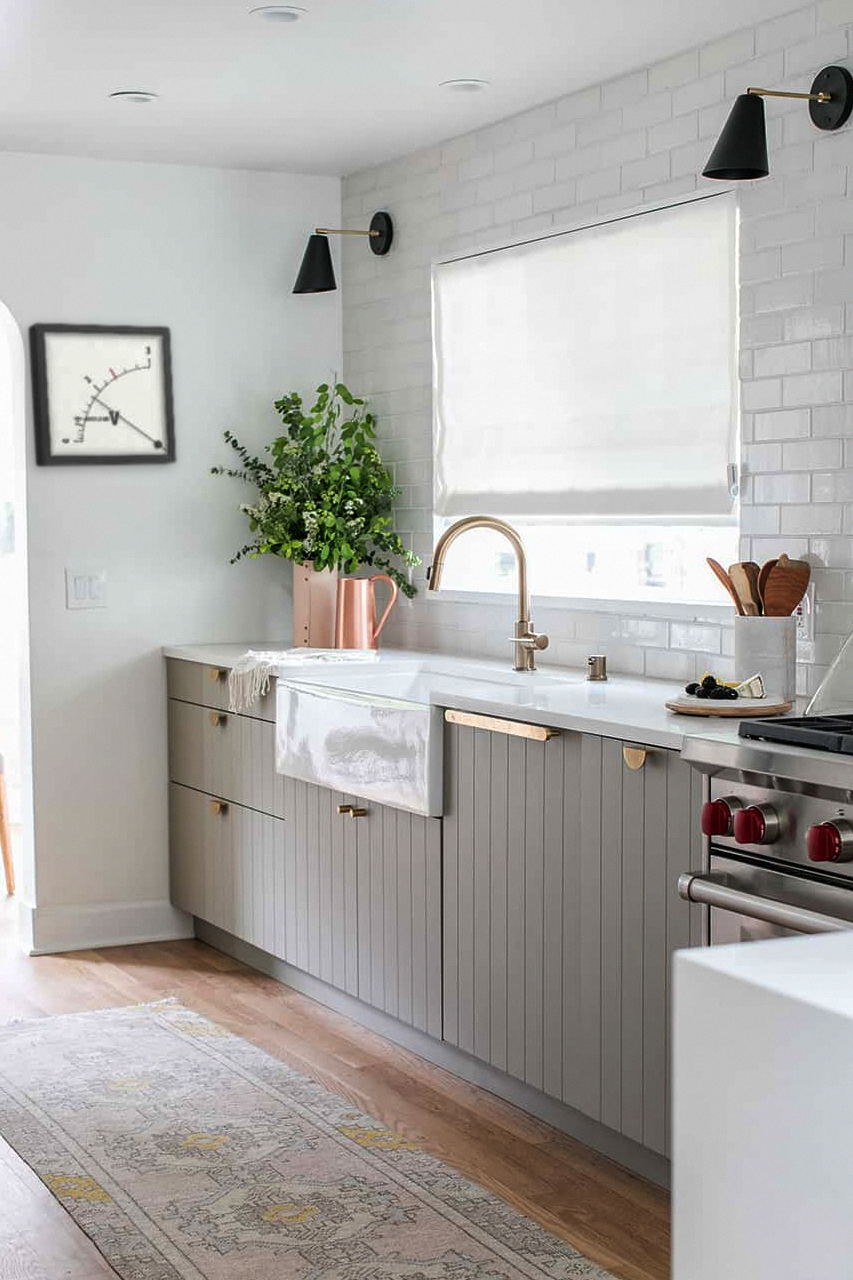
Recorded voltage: 1.8,V
